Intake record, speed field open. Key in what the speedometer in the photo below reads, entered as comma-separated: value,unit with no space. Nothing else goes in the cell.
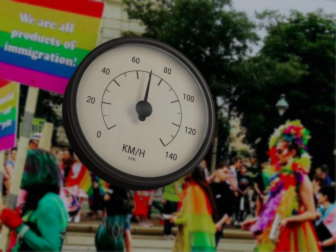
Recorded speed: 70,km/h
